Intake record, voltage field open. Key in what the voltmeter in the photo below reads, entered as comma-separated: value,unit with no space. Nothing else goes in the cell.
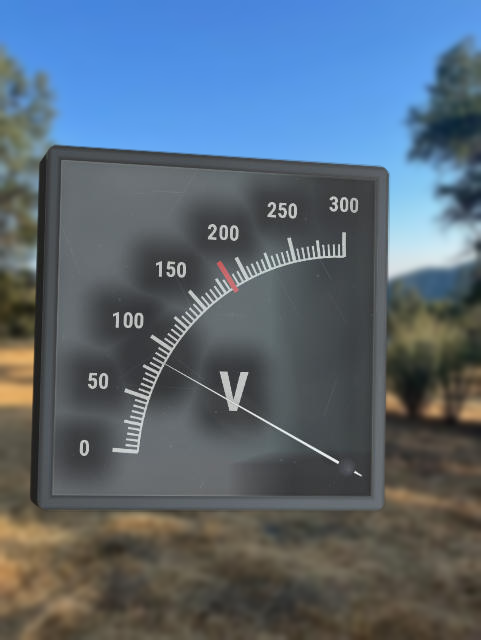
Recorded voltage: 85,V
